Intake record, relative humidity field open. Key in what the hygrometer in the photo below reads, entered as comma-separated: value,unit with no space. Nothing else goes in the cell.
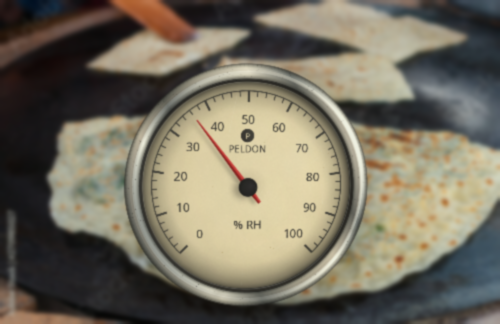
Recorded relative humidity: 36,%
